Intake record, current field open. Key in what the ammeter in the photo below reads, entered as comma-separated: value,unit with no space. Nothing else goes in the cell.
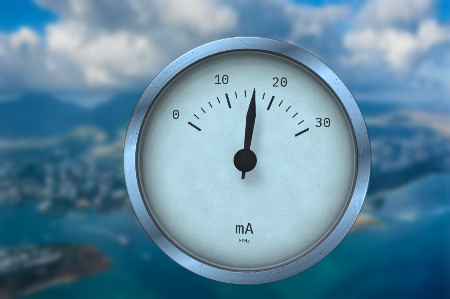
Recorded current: 16,mA
